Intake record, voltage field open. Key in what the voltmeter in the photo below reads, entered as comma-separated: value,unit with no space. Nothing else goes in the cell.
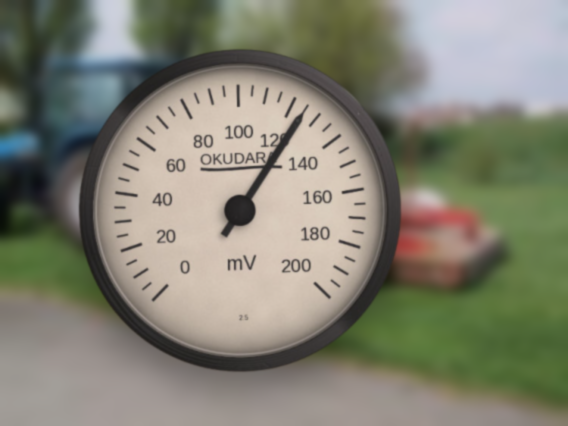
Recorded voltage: 125,mV
